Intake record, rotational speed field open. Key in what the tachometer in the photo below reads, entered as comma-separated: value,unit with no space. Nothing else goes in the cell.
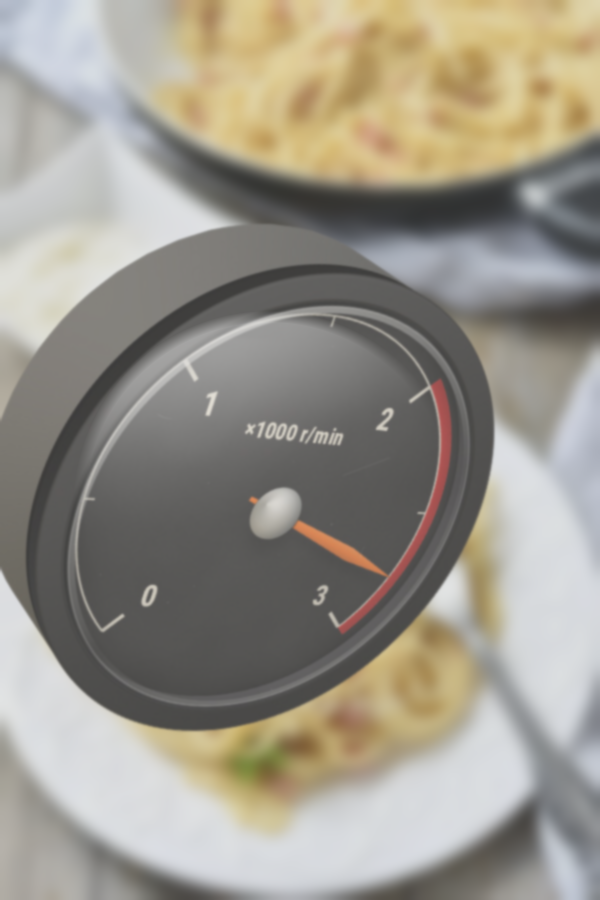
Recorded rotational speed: 2750,rpm
